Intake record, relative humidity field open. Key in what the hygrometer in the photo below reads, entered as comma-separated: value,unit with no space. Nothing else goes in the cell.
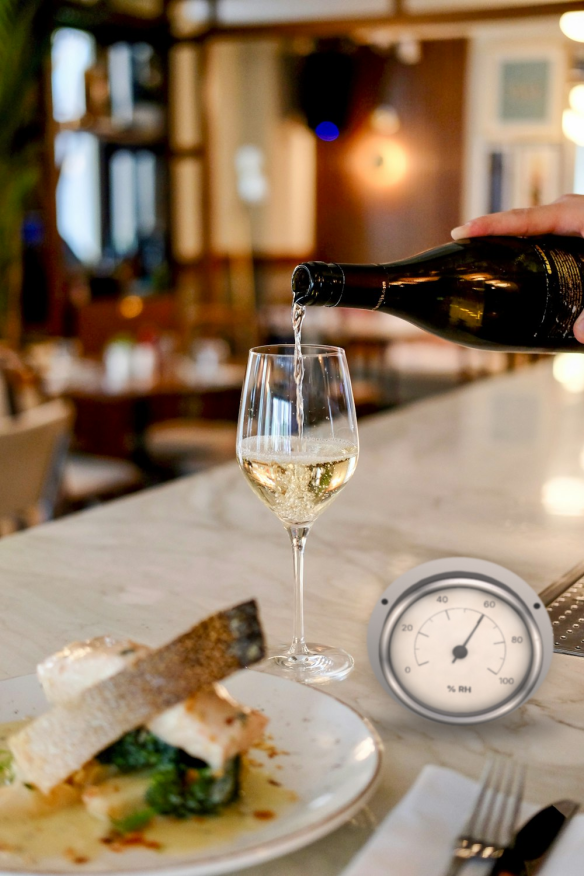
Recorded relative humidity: 60,%
